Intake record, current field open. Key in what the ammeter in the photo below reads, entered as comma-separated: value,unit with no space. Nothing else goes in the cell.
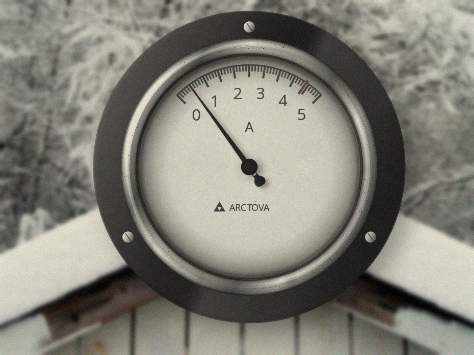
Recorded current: 0.5,A
